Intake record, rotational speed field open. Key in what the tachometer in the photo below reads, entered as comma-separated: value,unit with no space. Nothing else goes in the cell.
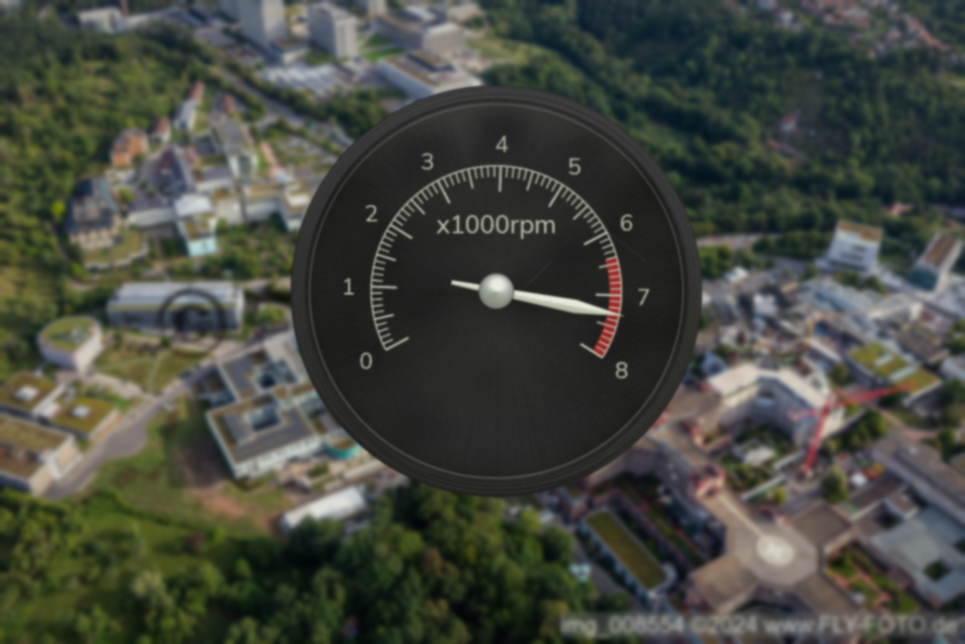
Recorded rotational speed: 7300,rpm
